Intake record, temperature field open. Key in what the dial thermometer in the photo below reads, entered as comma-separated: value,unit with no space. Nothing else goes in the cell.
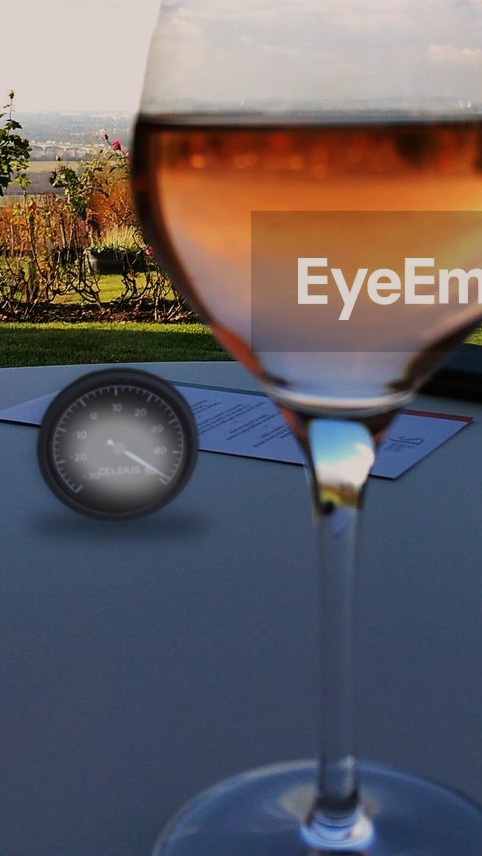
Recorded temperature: 48,°C
